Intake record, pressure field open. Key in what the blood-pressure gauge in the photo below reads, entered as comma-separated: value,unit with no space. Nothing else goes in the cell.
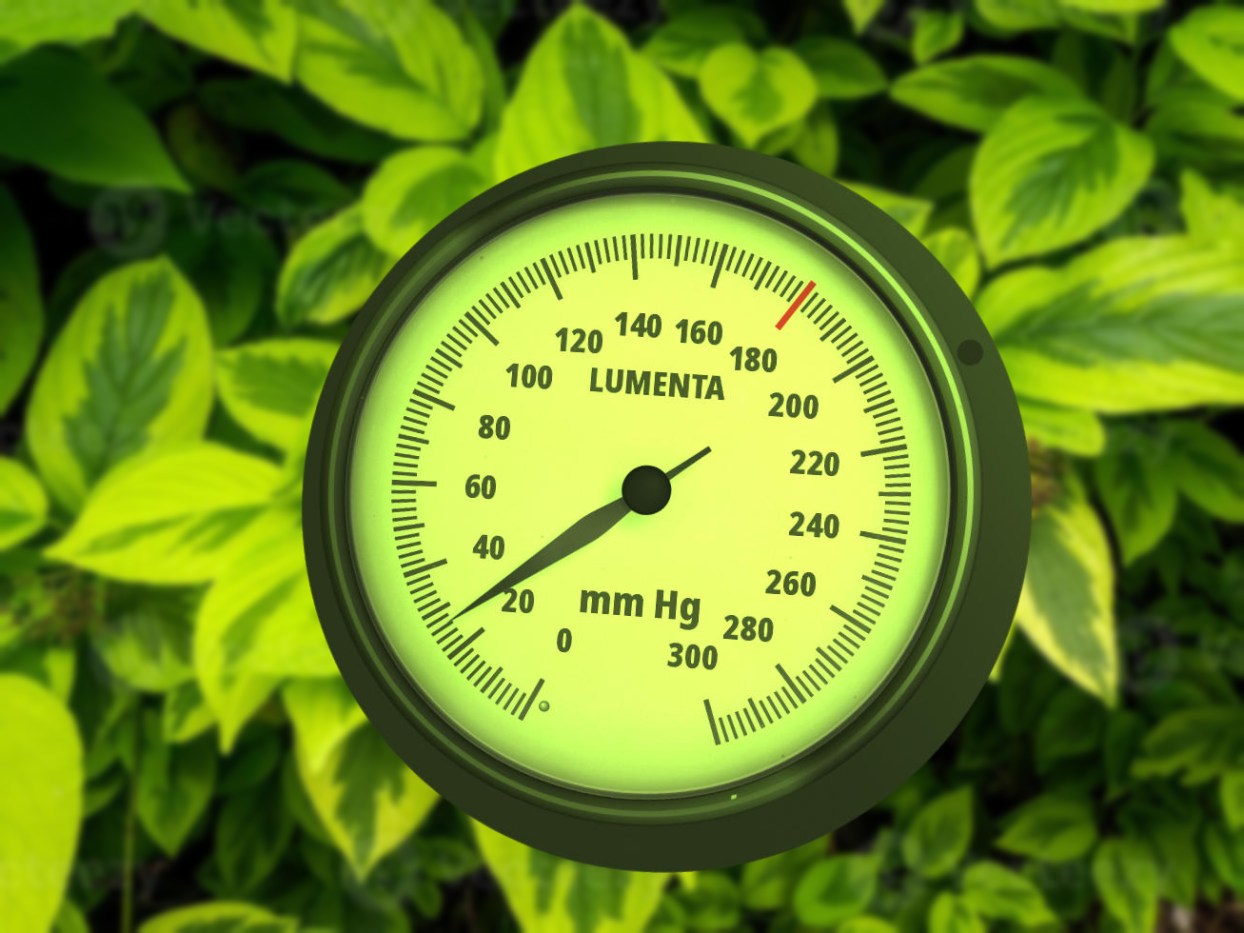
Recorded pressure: 26,mmHg
